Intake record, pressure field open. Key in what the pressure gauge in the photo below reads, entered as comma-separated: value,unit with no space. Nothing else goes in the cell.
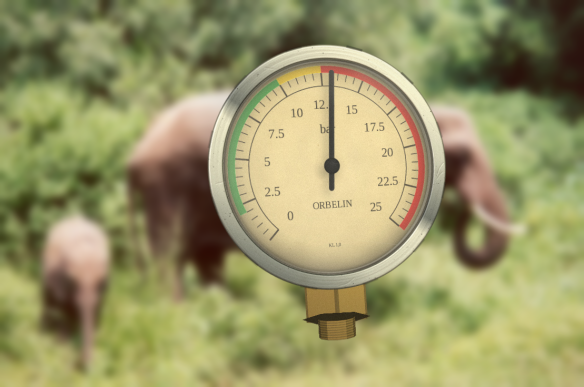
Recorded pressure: 13,bar
